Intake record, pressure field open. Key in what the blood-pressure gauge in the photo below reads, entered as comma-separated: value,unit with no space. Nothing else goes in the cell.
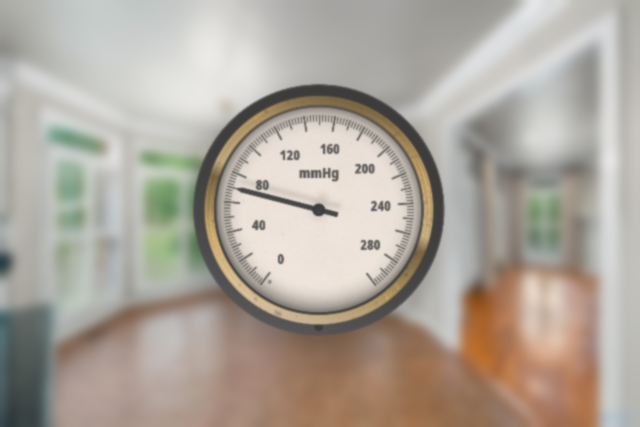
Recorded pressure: 70,mmHg
